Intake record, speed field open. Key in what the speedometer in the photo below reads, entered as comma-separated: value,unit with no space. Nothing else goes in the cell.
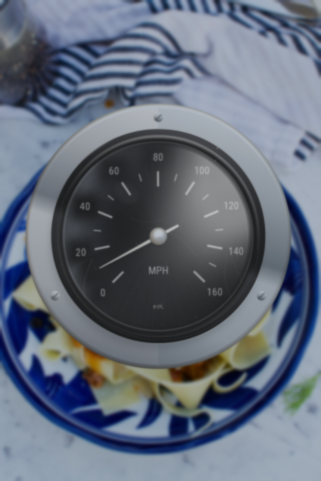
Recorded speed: 10,mph
